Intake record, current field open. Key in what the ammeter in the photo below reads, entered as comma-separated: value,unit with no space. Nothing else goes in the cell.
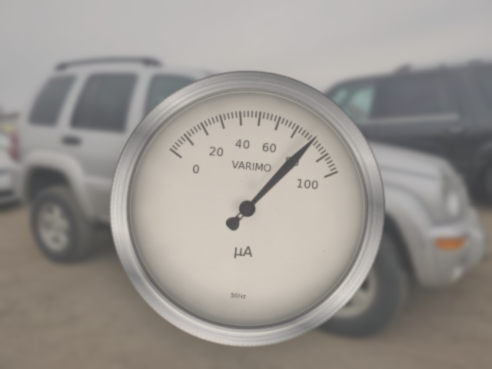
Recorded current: 80,µA
